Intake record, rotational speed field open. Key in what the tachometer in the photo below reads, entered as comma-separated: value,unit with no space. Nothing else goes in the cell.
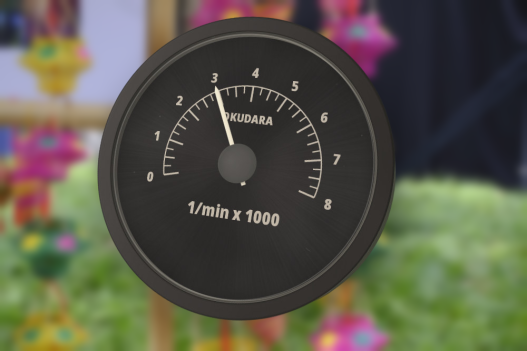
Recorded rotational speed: 3000,rpm
